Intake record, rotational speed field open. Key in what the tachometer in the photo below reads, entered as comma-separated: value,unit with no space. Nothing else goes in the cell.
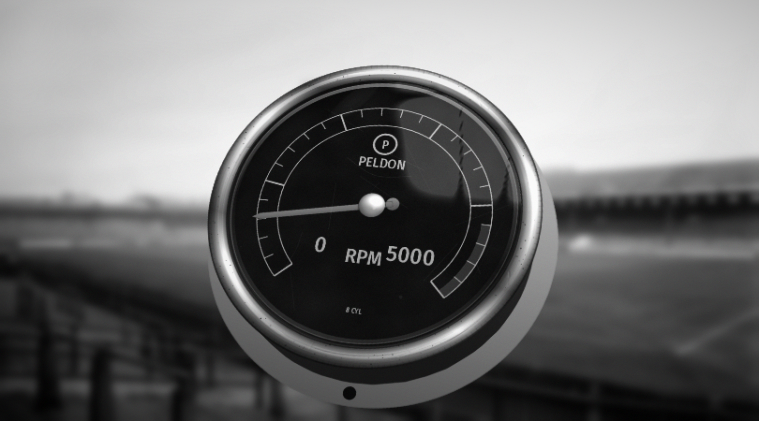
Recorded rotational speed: 600,rpm
